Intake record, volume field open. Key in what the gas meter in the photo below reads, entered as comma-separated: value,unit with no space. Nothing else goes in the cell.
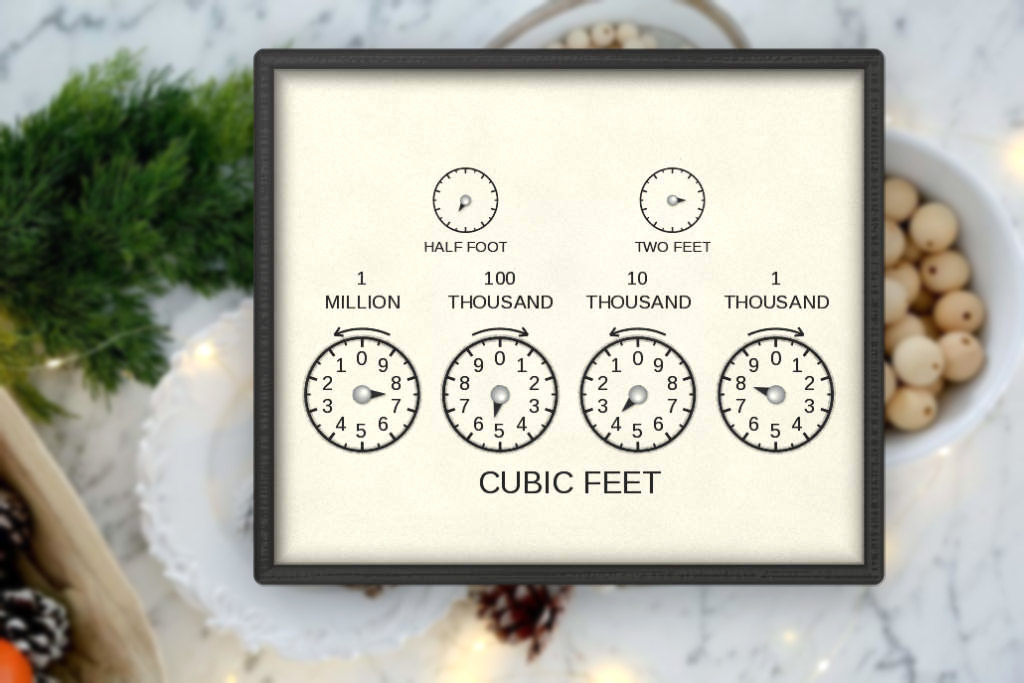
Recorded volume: 753800,ft³
